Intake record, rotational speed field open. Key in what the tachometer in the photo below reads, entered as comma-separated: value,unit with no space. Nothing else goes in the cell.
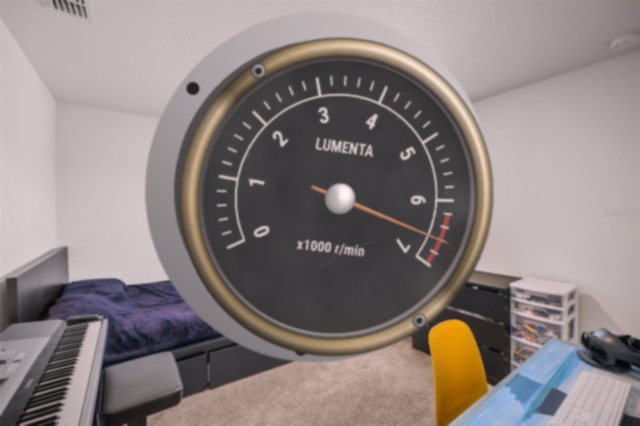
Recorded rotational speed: 6600,rpm
